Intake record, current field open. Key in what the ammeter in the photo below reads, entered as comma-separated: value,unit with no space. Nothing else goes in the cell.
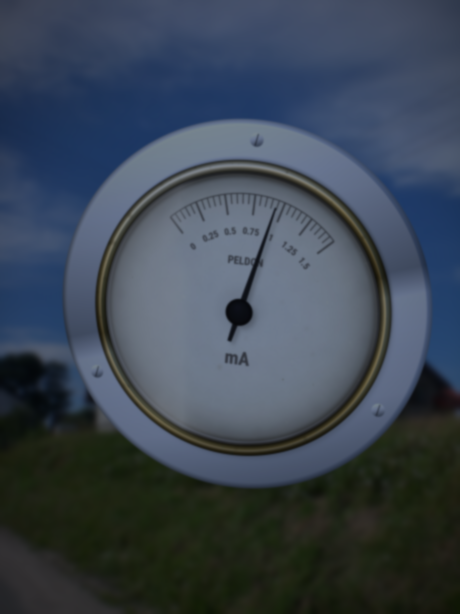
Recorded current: 0.95,mA
